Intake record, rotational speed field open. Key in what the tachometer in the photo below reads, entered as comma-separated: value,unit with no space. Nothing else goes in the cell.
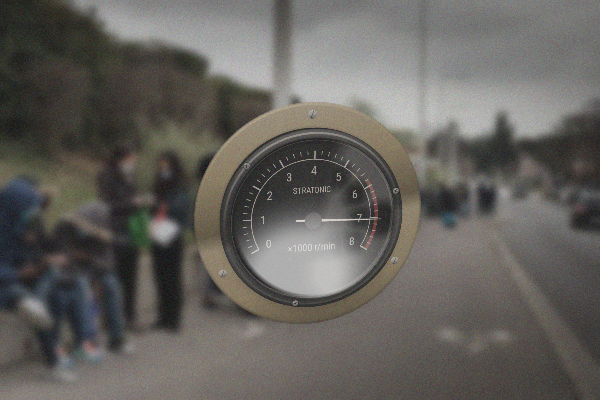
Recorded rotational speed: 7000,rpm
